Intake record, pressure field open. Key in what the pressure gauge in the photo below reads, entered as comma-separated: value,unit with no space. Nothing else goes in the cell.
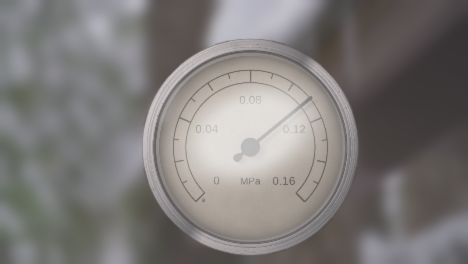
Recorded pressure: 0.11,MPa
